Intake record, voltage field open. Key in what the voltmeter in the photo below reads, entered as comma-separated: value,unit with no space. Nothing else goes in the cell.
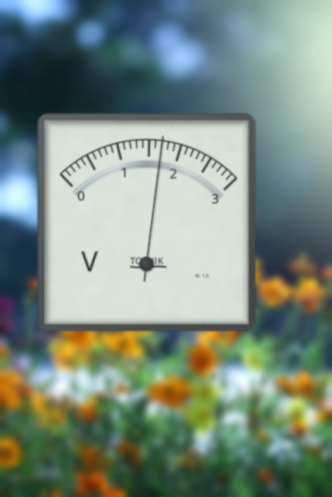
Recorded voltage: 1.7,V
